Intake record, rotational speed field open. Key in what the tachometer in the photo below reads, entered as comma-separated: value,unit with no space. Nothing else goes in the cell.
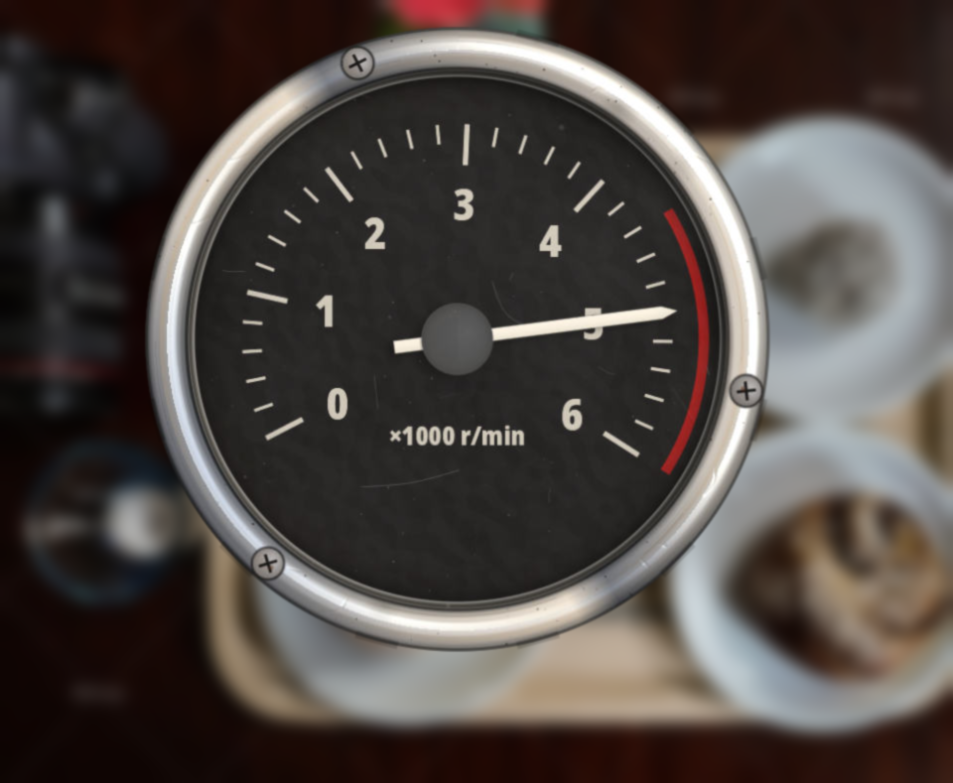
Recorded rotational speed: 5000,rpm
